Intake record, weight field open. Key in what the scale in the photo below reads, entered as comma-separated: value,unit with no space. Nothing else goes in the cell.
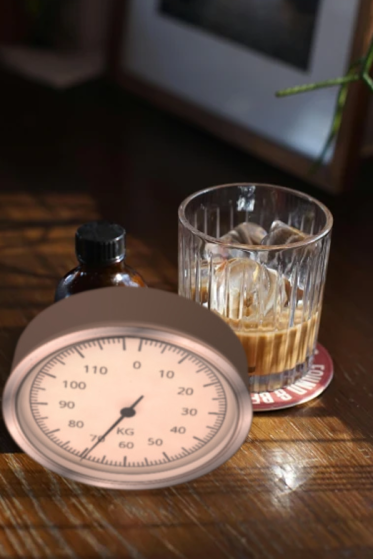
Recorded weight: 70,kg
